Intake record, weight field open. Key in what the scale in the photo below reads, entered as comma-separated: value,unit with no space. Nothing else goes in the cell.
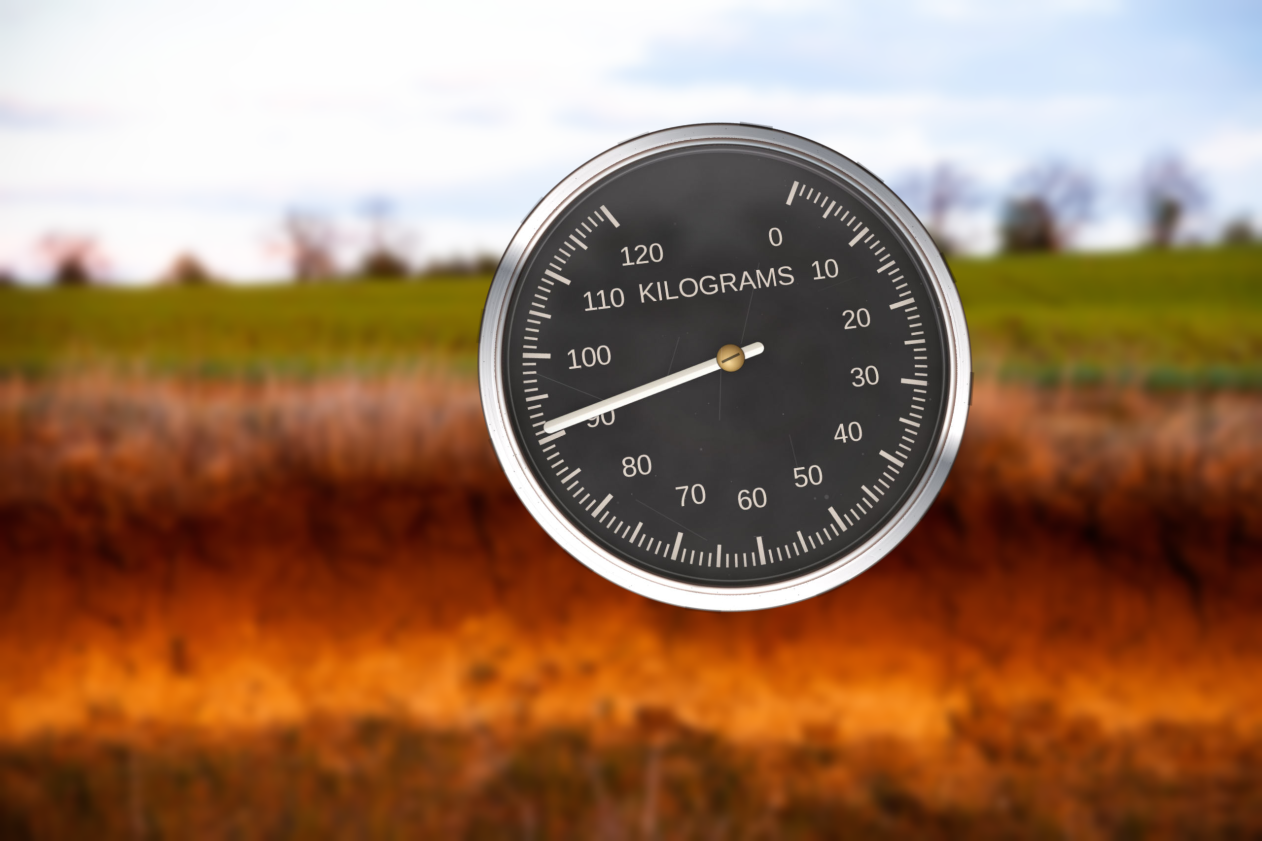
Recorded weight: 91,kg
